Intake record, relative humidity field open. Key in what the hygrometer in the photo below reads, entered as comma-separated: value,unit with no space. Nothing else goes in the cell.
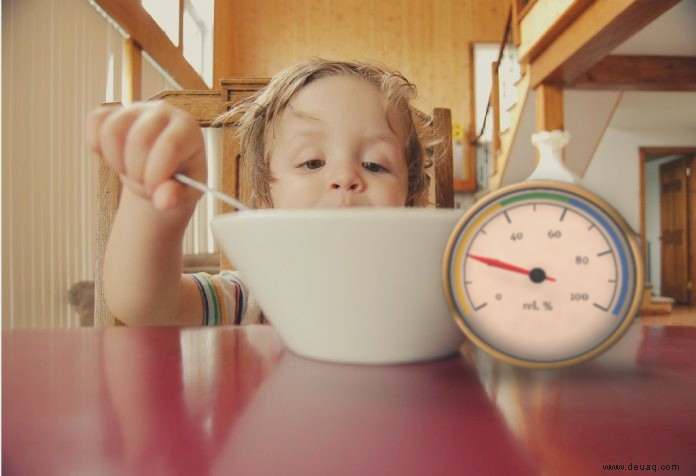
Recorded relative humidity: 20,%
